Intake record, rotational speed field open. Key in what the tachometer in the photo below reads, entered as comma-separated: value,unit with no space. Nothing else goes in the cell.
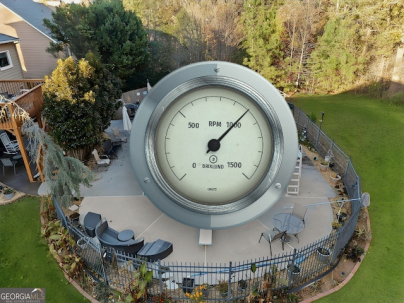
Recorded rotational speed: 1000,rpm
